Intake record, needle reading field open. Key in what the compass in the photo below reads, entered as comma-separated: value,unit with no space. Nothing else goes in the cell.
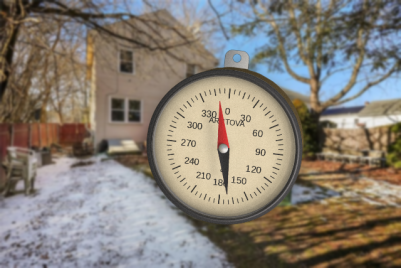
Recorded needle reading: 350,°
